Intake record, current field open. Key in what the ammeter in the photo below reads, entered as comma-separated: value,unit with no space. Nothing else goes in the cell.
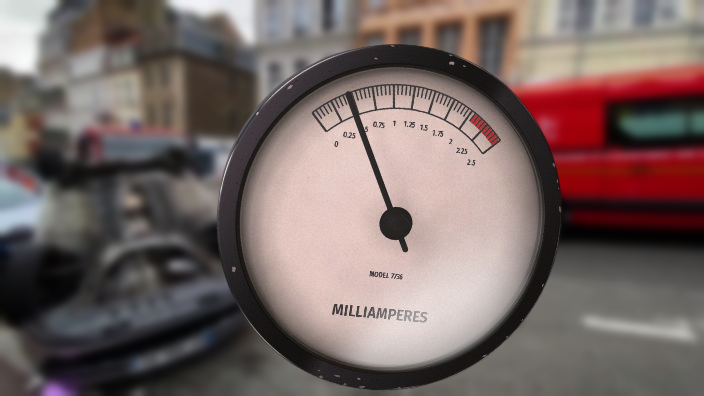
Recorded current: 0.45,mA
